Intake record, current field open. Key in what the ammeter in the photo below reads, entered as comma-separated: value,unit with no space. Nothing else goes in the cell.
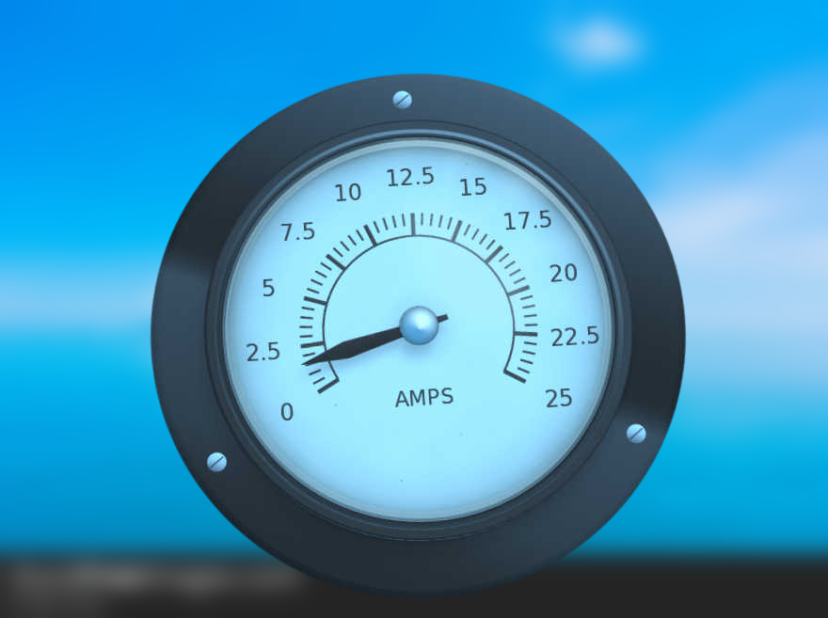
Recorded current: 1.5,A
